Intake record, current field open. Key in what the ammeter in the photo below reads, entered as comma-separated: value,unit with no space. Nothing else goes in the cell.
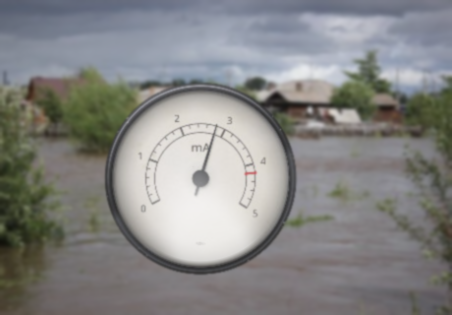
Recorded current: 2.8,mA
